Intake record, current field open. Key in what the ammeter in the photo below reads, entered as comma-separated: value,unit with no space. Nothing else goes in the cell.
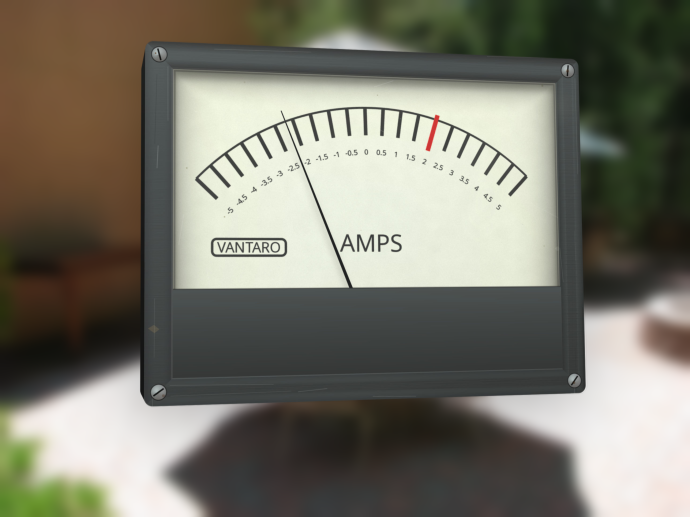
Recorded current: -2.25,A
